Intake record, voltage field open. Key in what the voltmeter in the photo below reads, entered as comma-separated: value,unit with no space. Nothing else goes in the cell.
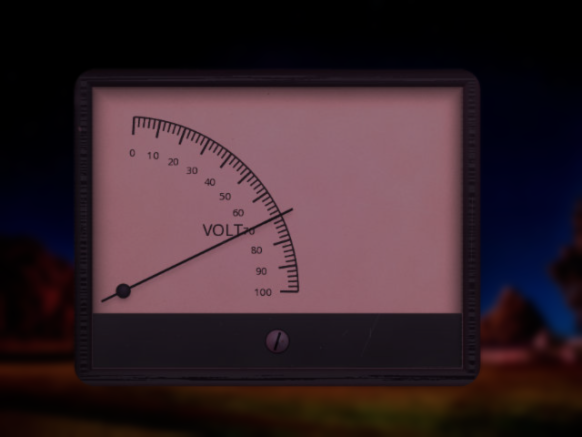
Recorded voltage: 70,V
